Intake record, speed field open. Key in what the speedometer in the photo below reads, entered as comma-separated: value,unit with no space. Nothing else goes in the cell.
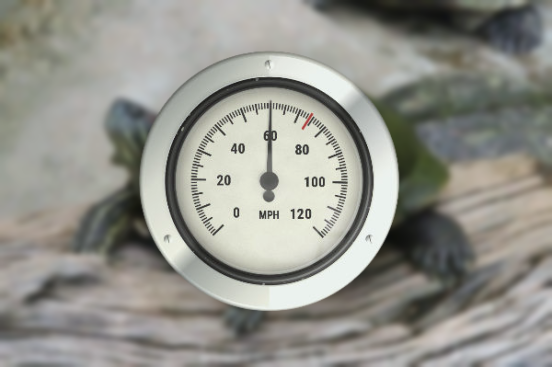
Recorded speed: 60,mph
